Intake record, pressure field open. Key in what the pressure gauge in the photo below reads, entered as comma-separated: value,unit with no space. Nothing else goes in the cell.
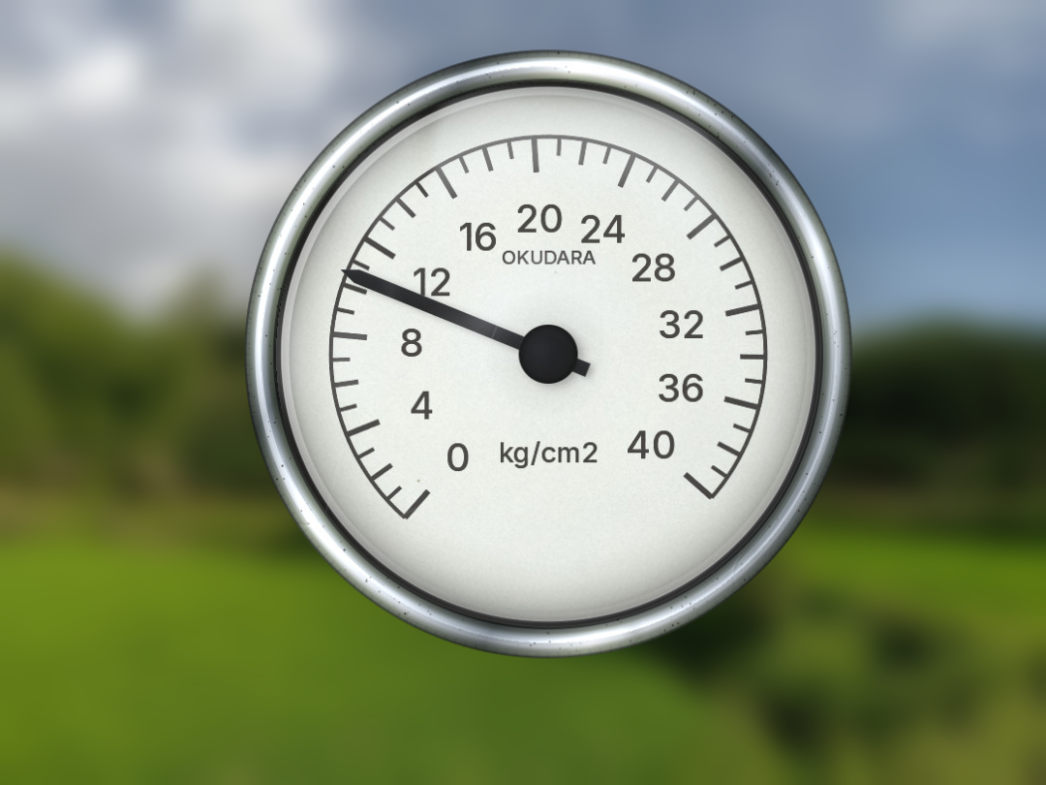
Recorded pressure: 10.5,kg/cm²
